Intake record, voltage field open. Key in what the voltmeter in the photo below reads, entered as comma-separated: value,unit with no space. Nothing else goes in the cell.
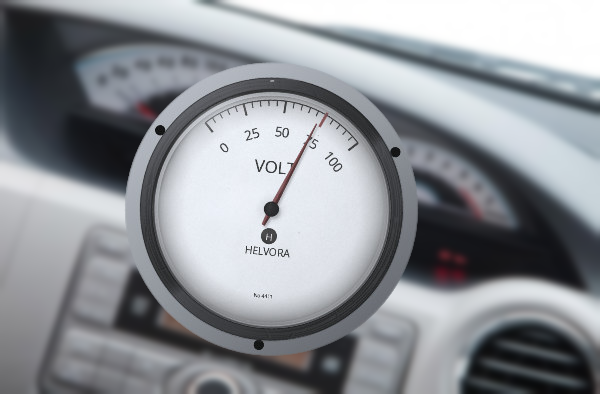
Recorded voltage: 72.5,V
